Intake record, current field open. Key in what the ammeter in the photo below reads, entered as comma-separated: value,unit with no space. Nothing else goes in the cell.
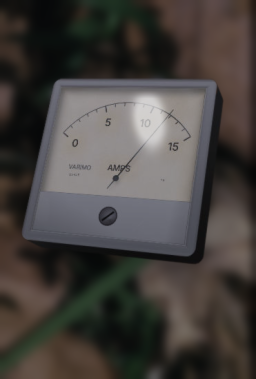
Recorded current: 12,A
